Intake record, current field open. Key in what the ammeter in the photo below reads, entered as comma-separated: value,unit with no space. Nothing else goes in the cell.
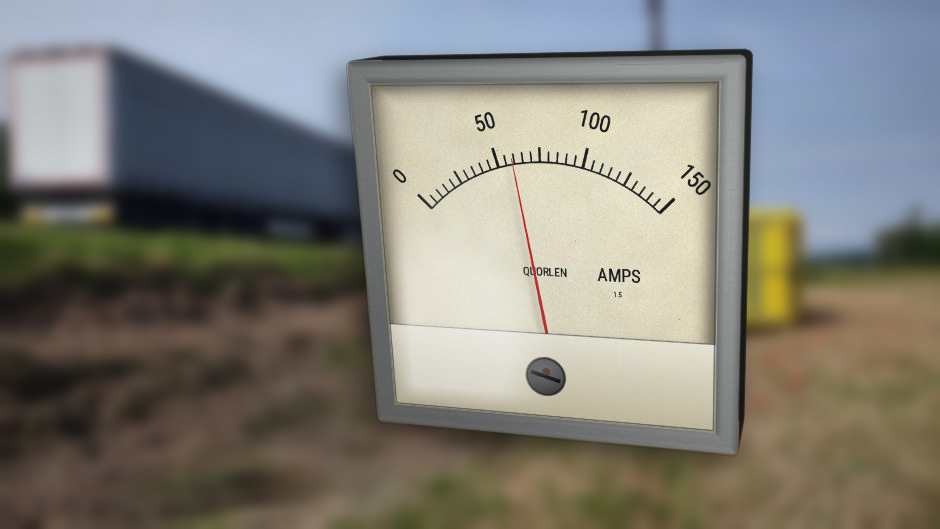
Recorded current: 60,A
